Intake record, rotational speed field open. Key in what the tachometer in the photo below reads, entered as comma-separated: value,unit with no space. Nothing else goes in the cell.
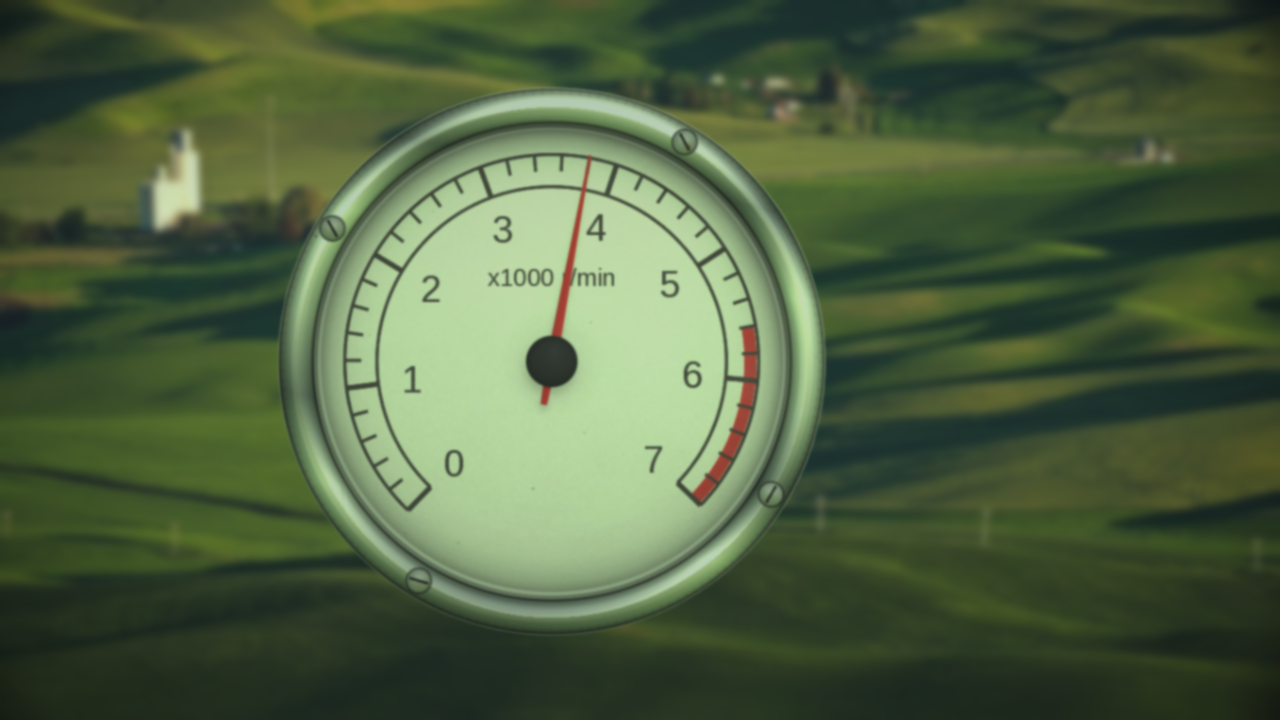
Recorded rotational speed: 3800,rpm
